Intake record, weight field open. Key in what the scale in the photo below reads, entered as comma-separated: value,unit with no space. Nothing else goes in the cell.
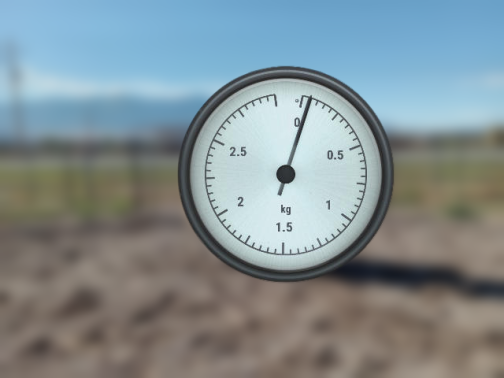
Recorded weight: 0.05,kg
